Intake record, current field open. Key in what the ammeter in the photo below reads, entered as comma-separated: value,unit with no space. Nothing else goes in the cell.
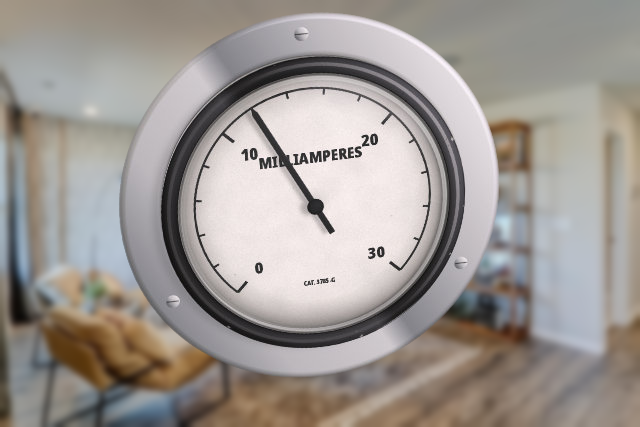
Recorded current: 12,mA
